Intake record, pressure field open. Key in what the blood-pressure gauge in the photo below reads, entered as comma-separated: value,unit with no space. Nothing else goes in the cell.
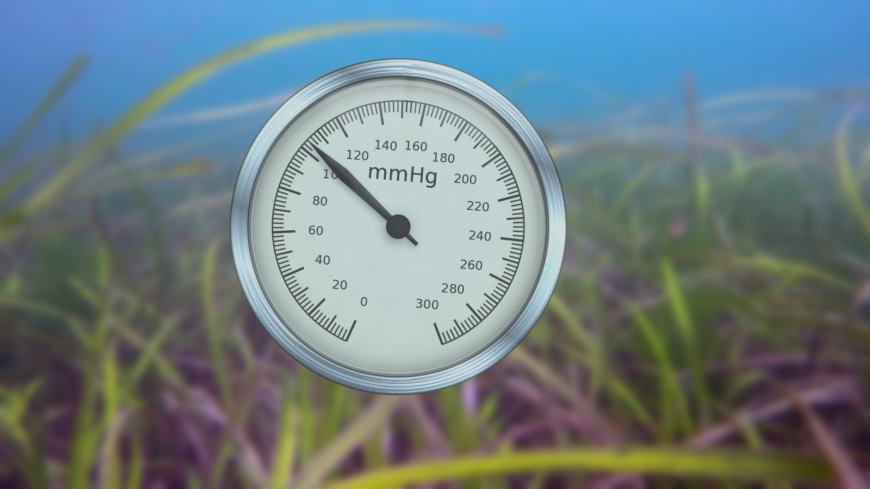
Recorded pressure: 104,mmHg
